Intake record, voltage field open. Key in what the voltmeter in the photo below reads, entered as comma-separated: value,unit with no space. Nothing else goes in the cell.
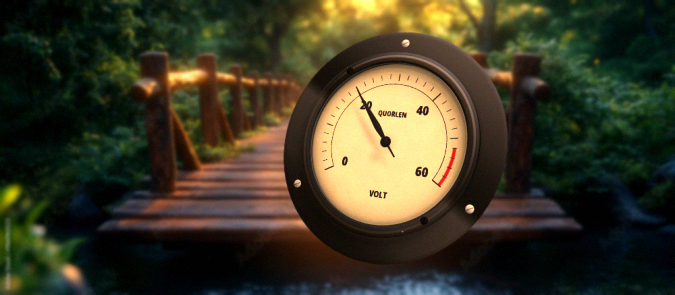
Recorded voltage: 20,V
